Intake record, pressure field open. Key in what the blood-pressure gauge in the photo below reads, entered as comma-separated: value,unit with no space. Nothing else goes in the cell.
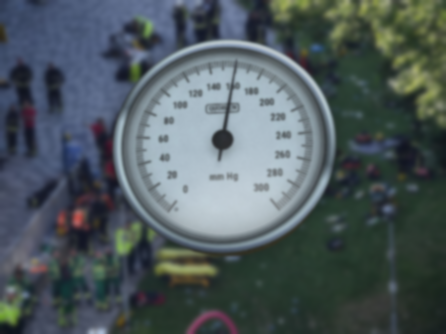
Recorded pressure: 160,mmHg
